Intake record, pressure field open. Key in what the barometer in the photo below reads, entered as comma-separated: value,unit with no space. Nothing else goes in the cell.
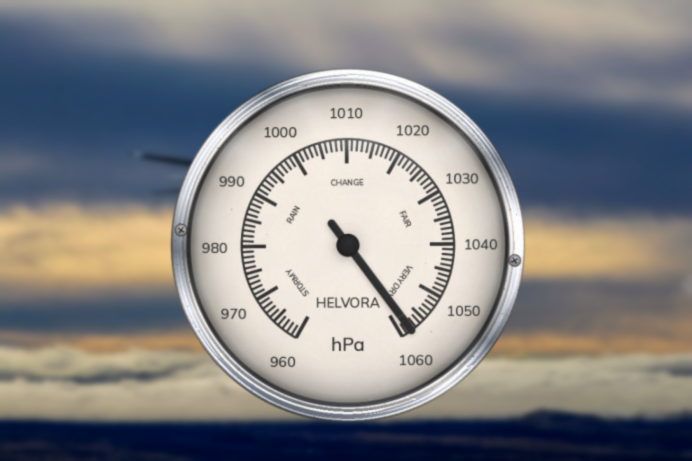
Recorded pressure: 1058,hPa
